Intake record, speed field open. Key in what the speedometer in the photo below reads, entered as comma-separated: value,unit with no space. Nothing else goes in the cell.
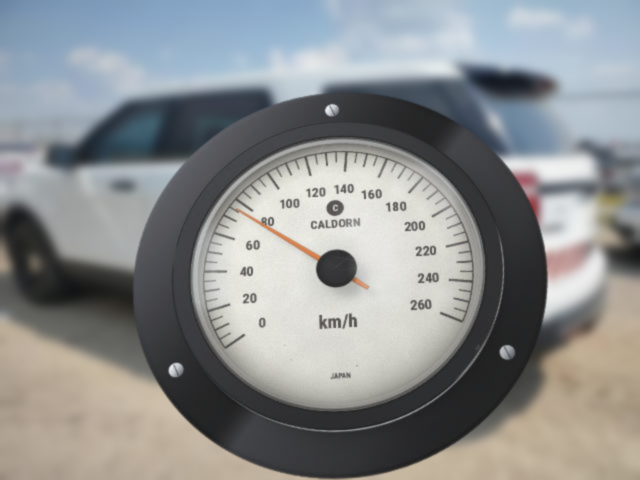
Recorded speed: 75,km/h
